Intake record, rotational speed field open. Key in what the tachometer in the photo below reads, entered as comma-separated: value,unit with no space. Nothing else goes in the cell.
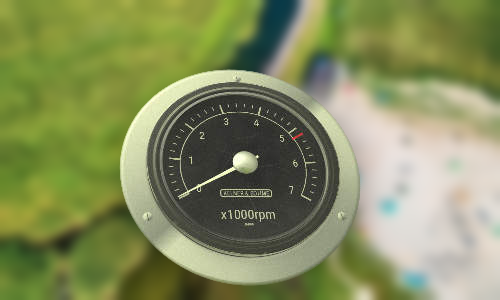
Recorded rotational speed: 0,rpm
